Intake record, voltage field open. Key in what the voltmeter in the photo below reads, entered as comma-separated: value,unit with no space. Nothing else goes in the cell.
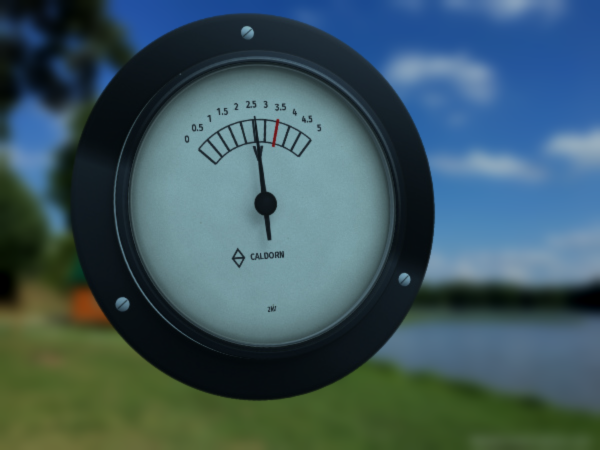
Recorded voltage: 2.5,V
